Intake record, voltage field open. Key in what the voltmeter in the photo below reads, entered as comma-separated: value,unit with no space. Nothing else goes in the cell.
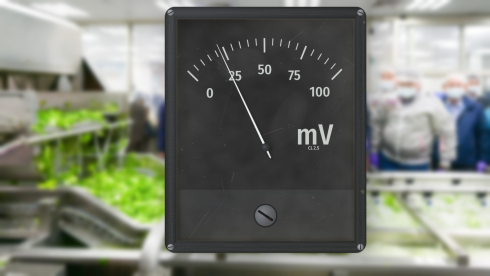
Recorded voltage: 22.5,mV
